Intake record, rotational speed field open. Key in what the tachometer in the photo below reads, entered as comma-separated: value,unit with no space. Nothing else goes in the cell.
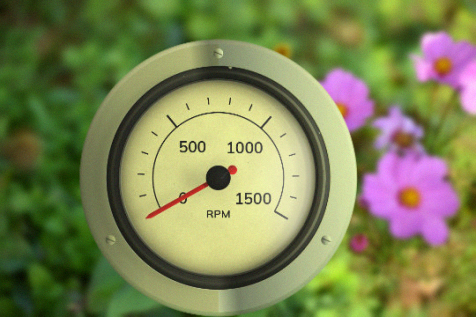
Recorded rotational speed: 0,rpm
